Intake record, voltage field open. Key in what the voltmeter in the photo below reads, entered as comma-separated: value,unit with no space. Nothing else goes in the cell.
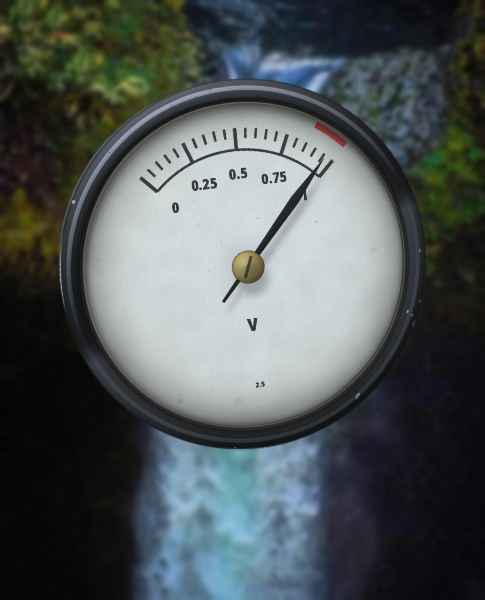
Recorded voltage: 0.95,V
